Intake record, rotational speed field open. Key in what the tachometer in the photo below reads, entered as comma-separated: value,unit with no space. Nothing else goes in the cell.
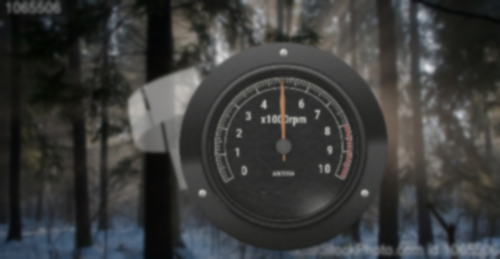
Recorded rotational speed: 5000,rpm
